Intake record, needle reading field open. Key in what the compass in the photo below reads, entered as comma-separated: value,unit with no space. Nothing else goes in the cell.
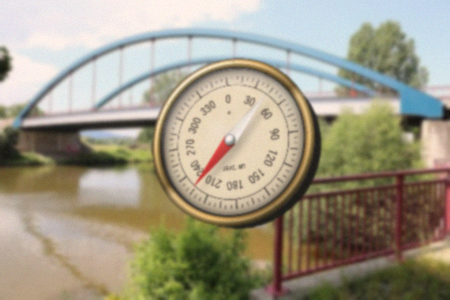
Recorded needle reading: 225,°
